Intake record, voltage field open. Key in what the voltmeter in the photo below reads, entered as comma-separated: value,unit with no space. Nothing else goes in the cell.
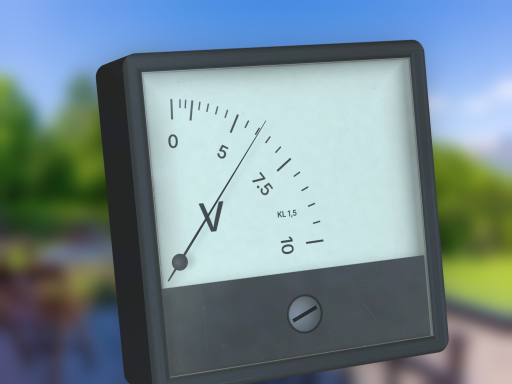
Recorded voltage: 6,V
